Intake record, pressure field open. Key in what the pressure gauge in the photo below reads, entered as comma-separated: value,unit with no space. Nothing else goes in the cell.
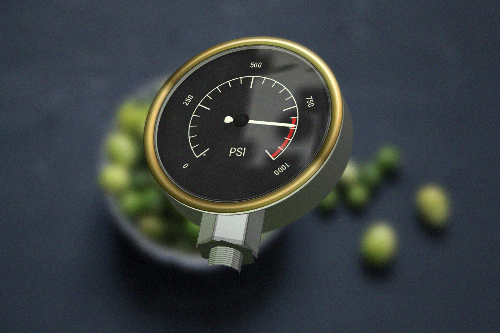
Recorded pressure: 850,psi
